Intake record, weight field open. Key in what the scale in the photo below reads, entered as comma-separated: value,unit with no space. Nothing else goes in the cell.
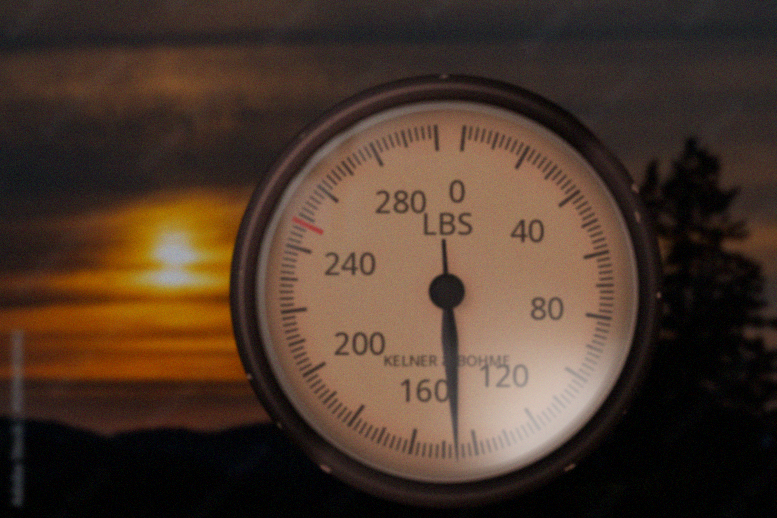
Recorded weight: 146,lb
